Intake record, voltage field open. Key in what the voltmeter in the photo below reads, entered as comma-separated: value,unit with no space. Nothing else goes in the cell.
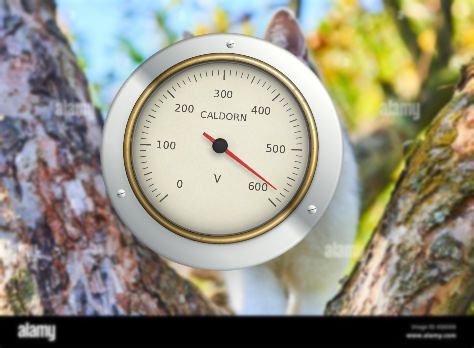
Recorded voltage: 580,V
